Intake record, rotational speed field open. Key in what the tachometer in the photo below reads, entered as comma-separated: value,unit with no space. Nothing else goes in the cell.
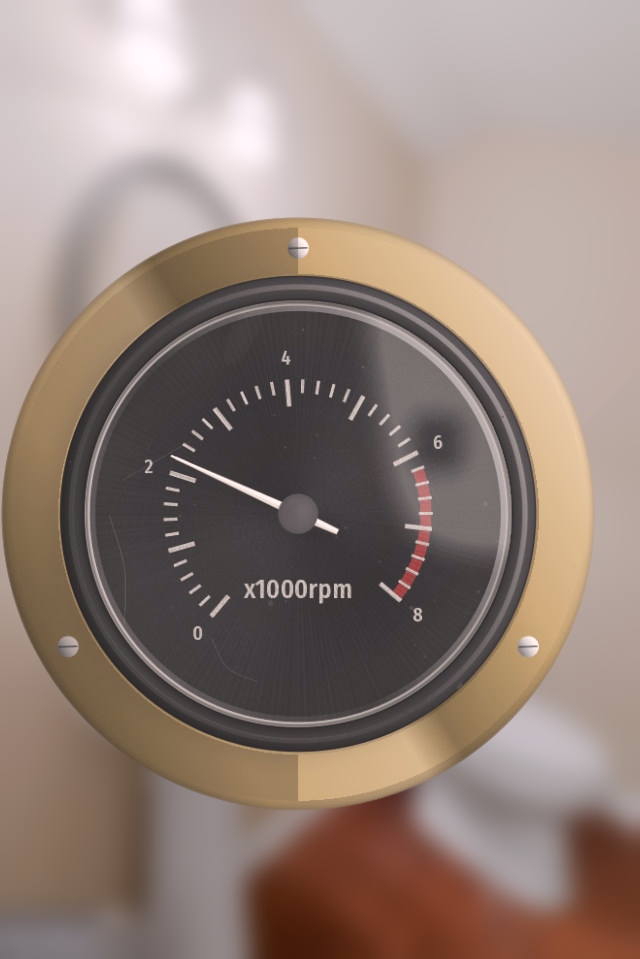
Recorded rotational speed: 2200,rpm
